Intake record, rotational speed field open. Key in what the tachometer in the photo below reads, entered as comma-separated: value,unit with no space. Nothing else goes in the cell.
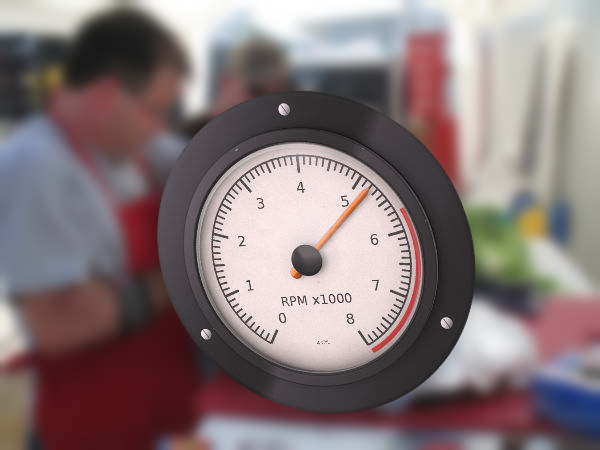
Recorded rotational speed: 5200,rpm
